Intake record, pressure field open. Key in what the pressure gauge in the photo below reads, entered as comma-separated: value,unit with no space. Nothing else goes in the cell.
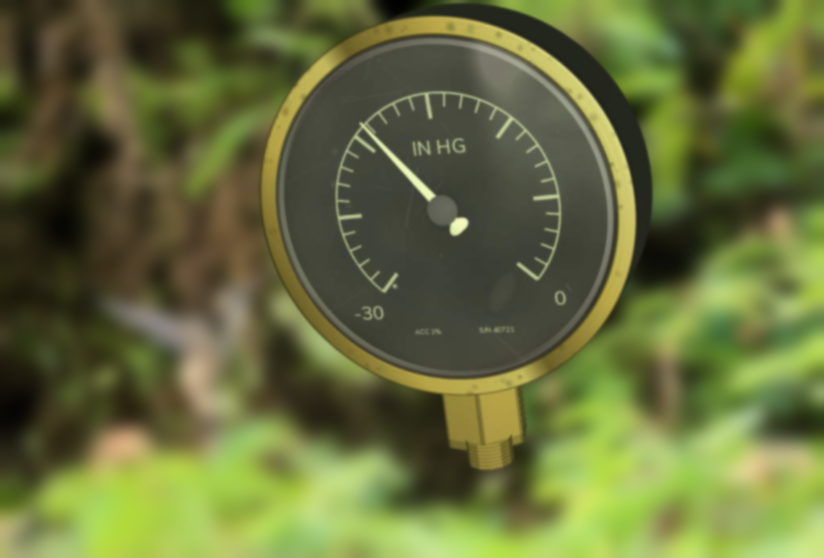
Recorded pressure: -19,inHg
